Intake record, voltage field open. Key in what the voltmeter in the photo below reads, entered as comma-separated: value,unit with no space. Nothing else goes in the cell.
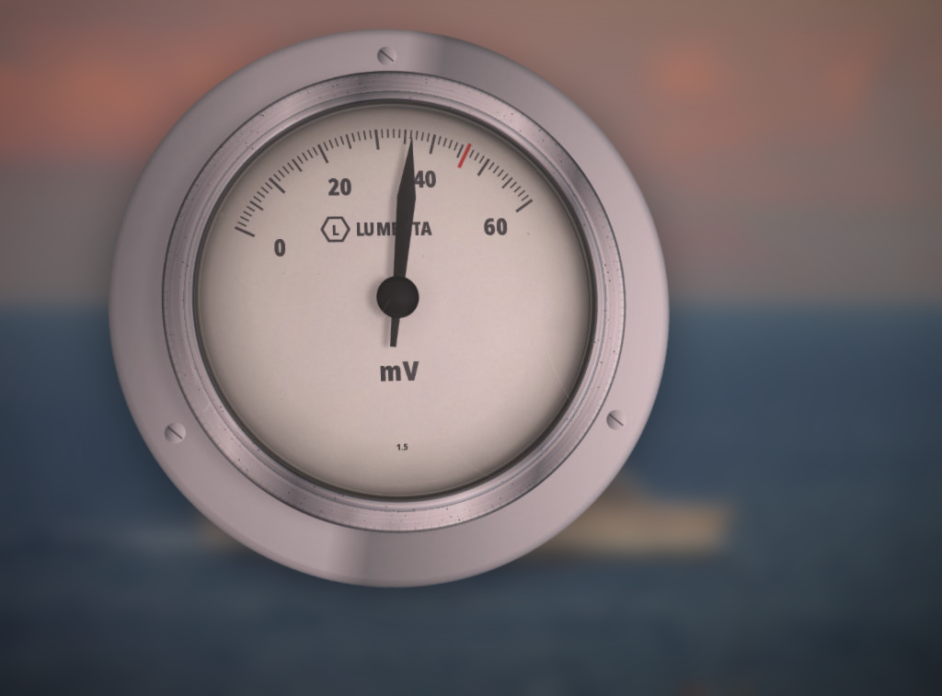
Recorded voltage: 36,mV
